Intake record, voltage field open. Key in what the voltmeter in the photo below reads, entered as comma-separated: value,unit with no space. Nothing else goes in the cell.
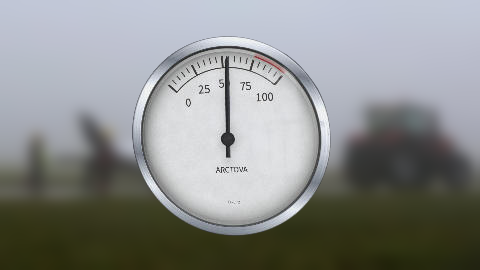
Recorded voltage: 55,V
